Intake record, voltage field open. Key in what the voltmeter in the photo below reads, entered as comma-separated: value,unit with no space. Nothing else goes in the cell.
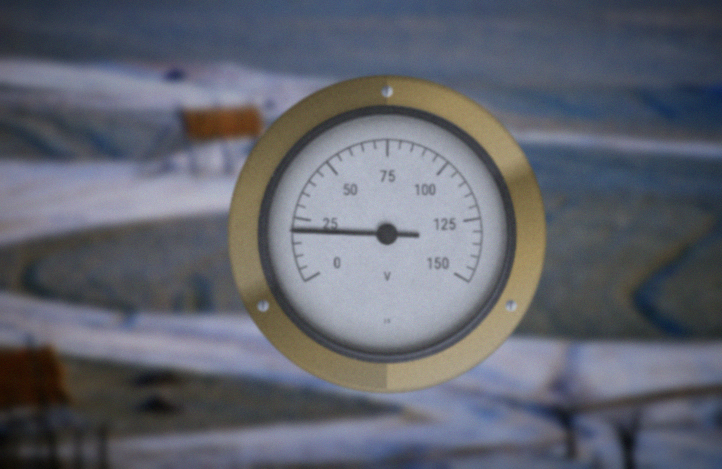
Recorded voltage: 20,V
